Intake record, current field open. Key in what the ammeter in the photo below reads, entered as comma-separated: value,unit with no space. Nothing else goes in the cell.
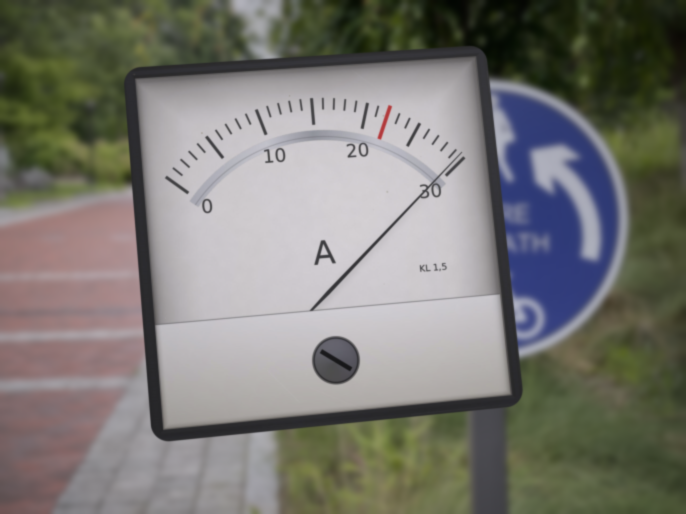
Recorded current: 29.5,A
